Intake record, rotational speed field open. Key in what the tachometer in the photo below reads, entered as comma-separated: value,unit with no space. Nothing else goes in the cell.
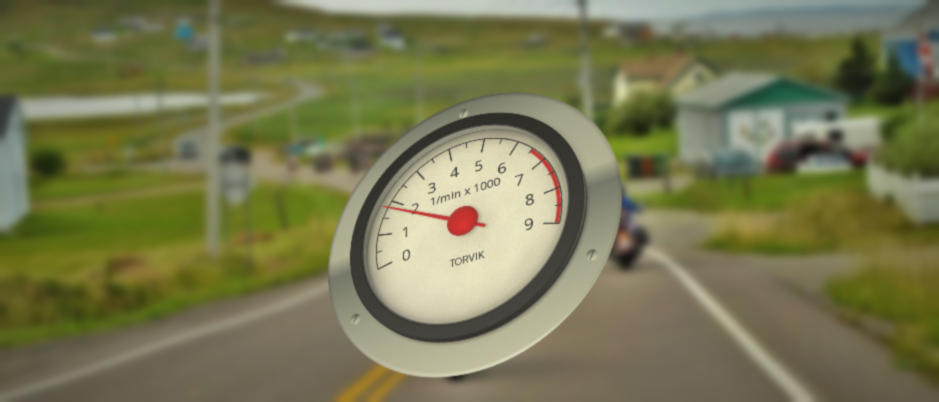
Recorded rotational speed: 1750,rpm
